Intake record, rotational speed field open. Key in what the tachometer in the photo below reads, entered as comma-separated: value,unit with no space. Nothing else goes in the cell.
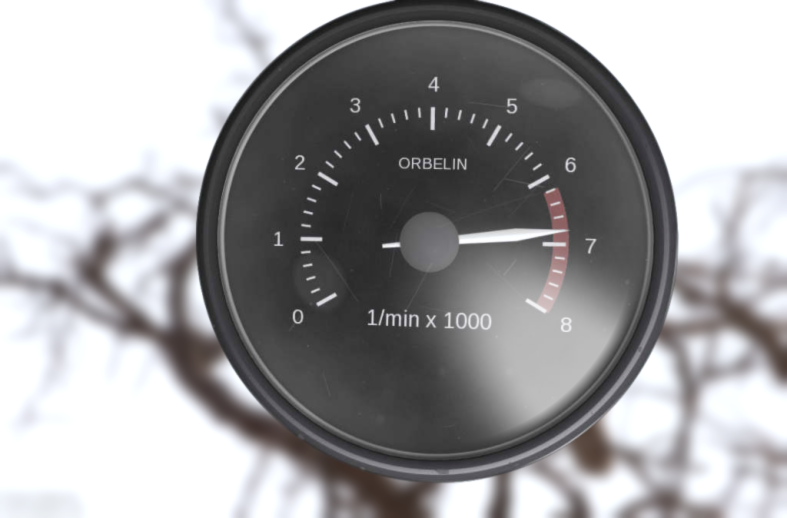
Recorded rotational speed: 6800,rpm
